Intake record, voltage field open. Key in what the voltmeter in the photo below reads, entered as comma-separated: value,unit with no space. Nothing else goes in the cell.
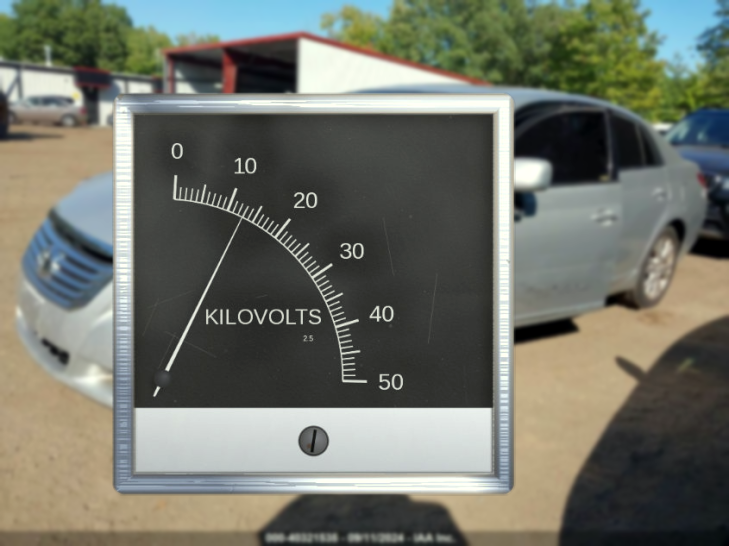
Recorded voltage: 13,kV
